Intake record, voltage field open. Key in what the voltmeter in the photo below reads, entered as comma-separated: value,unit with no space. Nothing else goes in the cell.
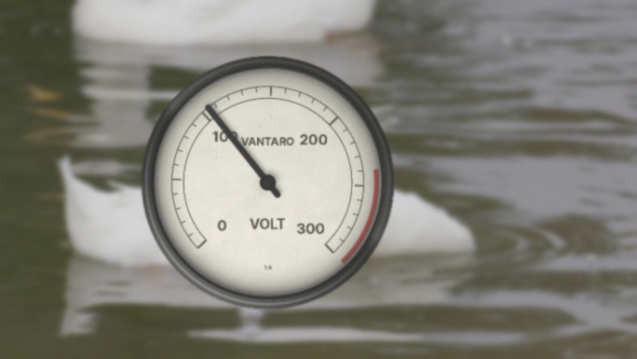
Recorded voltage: 105,V
